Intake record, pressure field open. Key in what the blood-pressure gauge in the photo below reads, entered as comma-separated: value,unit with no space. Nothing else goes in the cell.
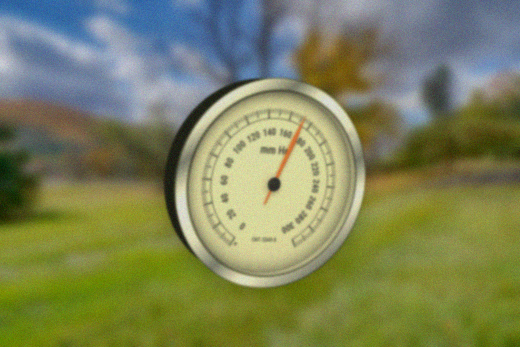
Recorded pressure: 170,mmHg
